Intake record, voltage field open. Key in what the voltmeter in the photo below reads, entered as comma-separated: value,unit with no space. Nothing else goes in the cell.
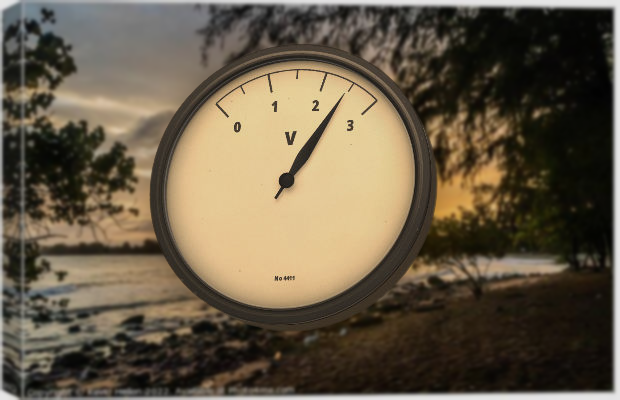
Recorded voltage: 2.5,V
